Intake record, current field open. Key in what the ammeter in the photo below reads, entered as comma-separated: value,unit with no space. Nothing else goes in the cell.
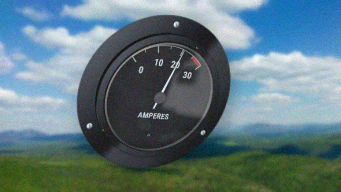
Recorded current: 20,A
